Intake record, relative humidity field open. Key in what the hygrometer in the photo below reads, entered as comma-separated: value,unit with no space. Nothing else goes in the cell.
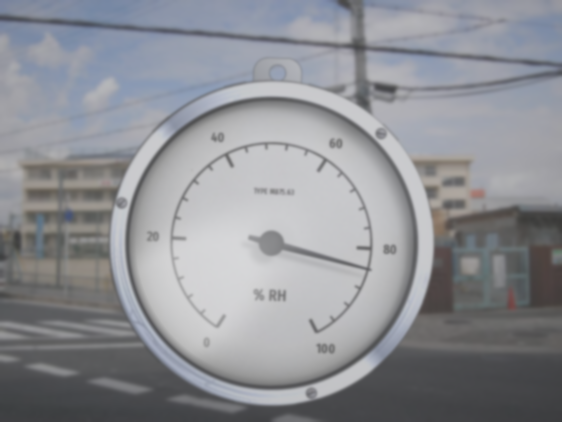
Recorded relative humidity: 84,%
